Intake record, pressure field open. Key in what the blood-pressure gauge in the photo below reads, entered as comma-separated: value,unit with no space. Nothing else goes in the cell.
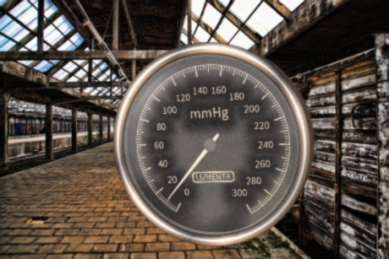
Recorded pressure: 10,mmHg
